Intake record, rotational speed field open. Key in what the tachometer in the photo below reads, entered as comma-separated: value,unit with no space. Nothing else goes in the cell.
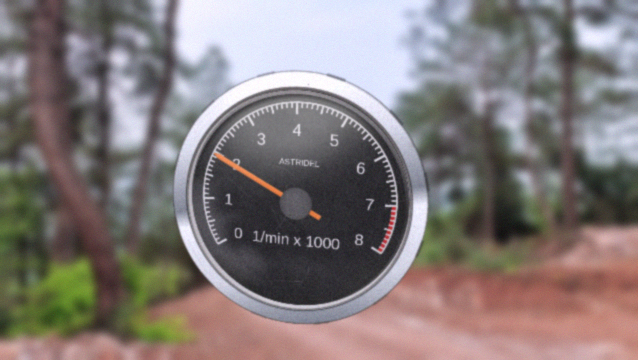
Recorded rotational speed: 2000,rpm
